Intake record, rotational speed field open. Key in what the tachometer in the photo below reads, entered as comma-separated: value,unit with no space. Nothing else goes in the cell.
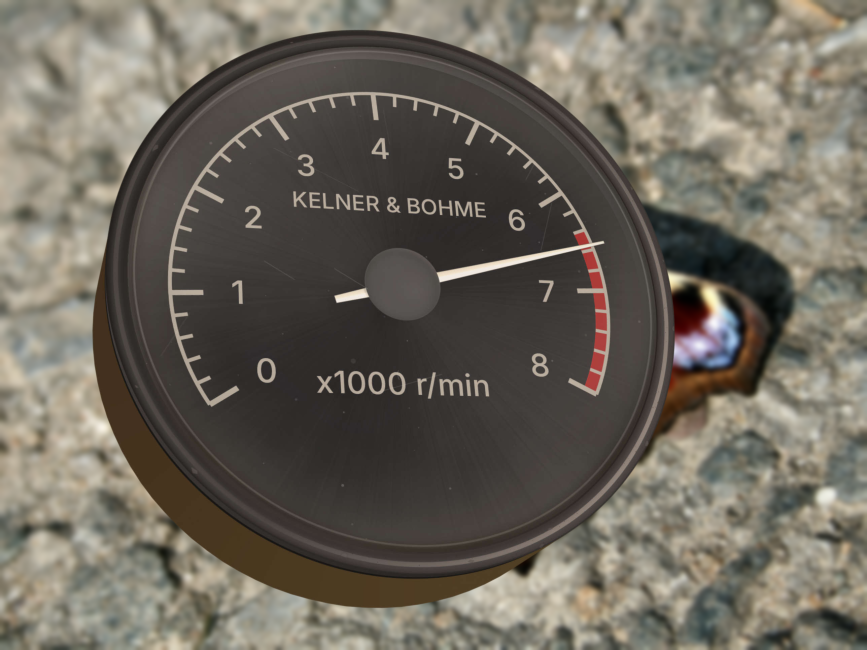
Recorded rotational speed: 6600,rpm
